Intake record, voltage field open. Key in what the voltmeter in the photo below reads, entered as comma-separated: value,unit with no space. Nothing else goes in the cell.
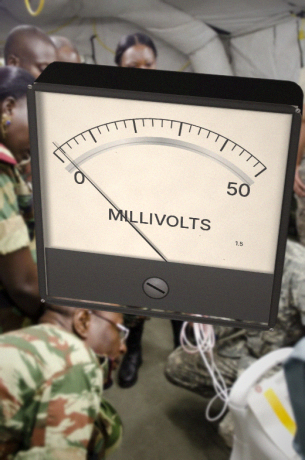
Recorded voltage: 2,mV
